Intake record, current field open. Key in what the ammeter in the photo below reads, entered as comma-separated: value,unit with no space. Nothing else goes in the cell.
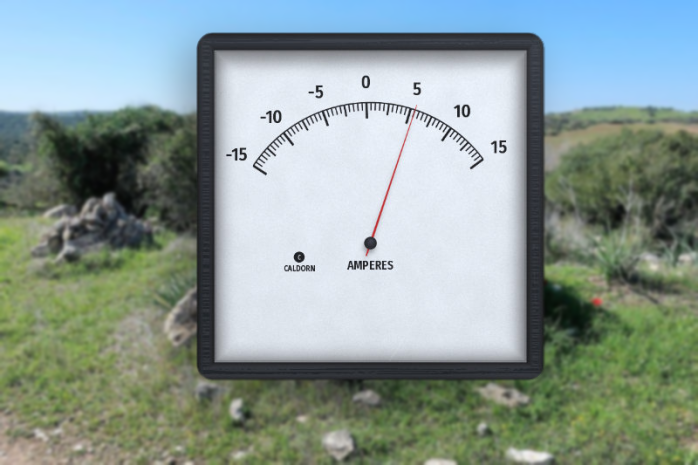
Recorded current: 5.5,A
